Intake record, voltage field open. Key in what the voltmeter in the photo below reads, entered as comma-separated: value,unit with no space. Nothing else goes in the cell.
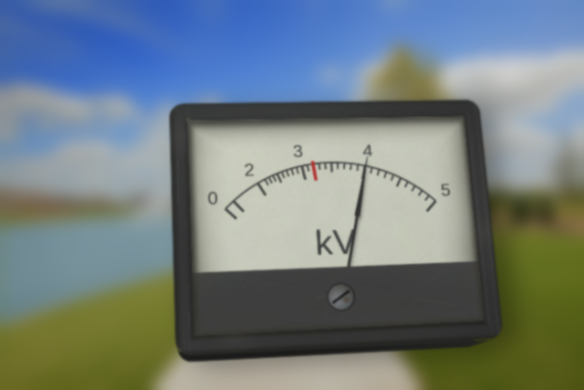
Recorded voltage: 4,kV
